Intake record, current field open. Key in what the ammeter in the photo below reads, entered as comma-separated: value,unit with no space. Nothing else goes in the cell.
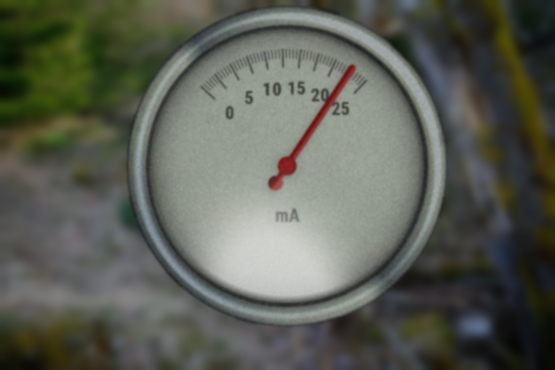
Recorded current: 22.5,mA
